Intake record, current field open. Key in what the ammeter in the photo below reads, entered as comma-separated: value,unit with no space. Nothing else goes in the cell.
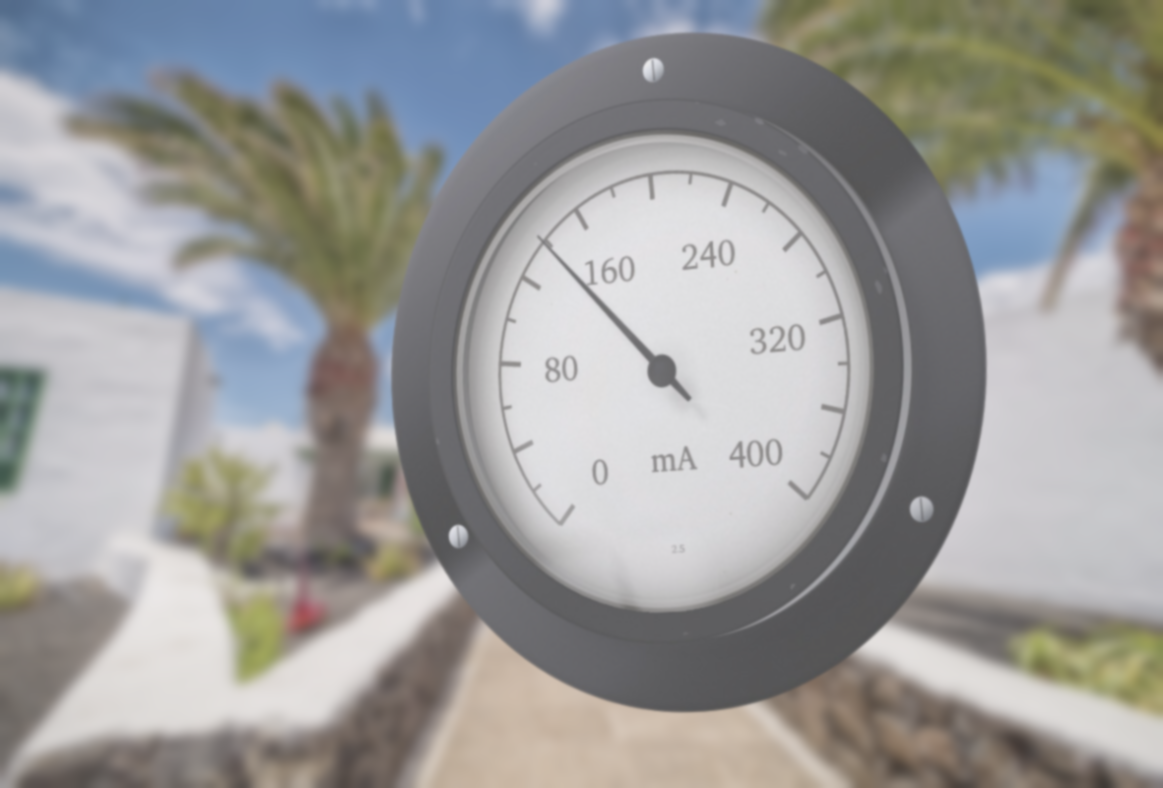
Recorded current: 140,mA
